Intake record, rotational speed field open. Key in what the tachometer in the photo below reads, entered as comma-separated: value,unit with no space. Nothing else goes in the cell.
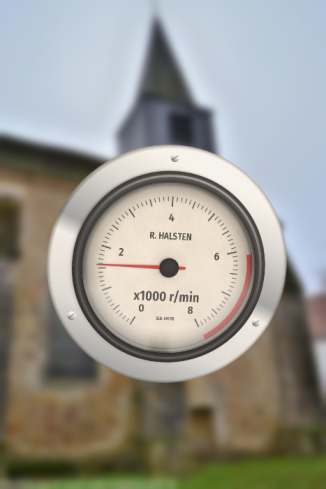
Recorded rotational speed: 1600,rpm
